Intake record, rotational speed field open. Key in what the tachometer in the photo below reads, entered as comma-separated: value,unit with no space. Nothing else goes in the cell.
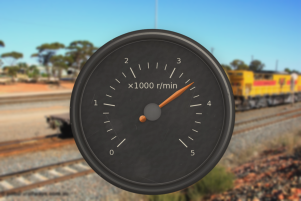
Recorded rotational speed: 3500,rpm
